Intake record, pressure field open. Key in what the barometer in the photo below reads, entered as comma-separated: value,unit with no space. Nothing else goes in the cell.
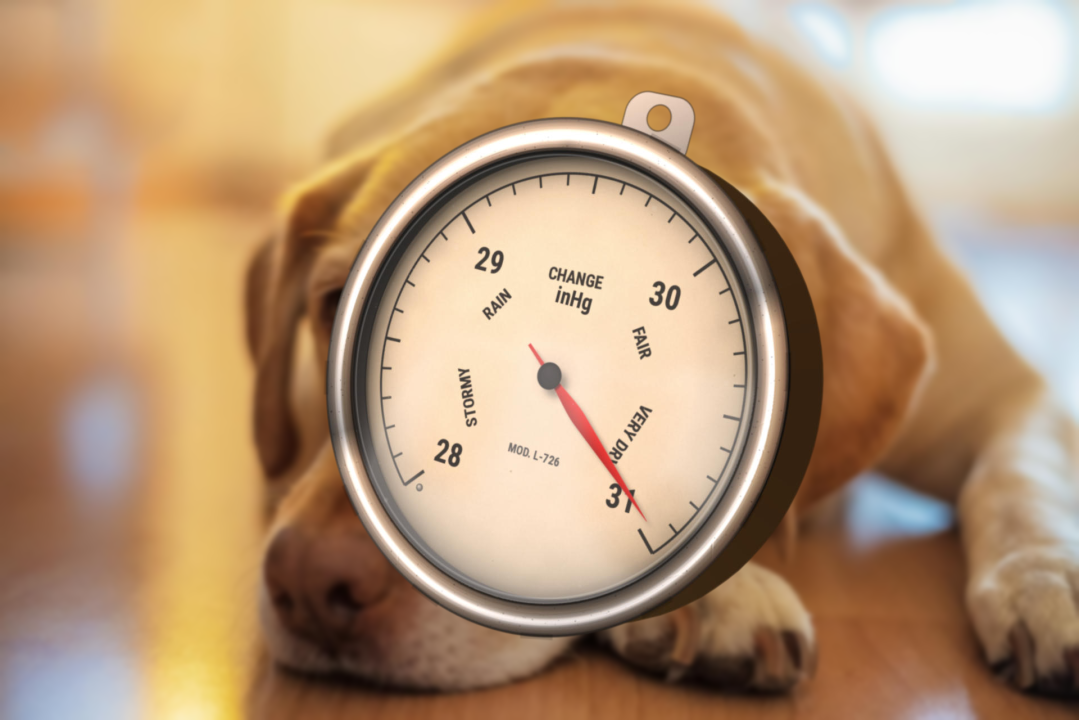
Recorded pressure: 30.95,inHg
